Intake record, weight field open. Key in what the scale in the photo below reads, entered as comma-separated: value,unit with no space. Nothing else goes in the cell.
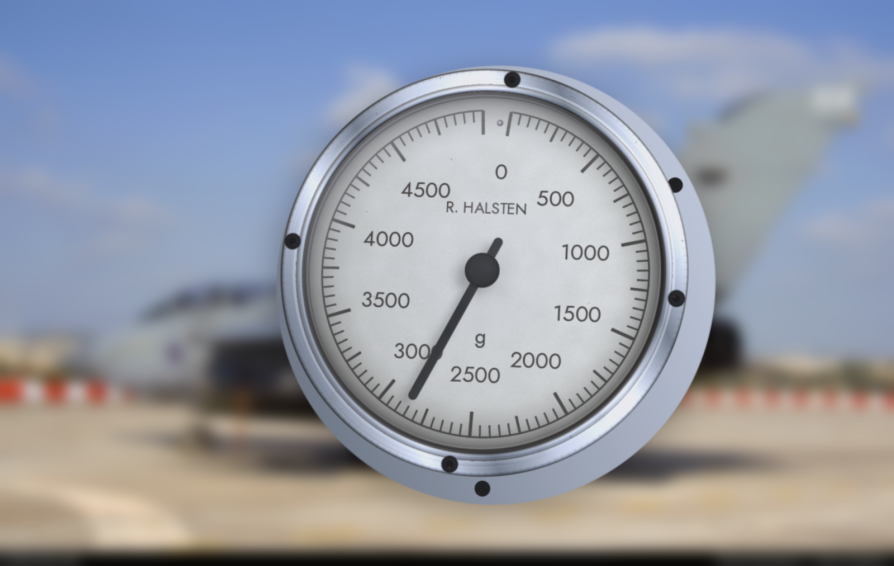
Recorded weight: 2850,g
